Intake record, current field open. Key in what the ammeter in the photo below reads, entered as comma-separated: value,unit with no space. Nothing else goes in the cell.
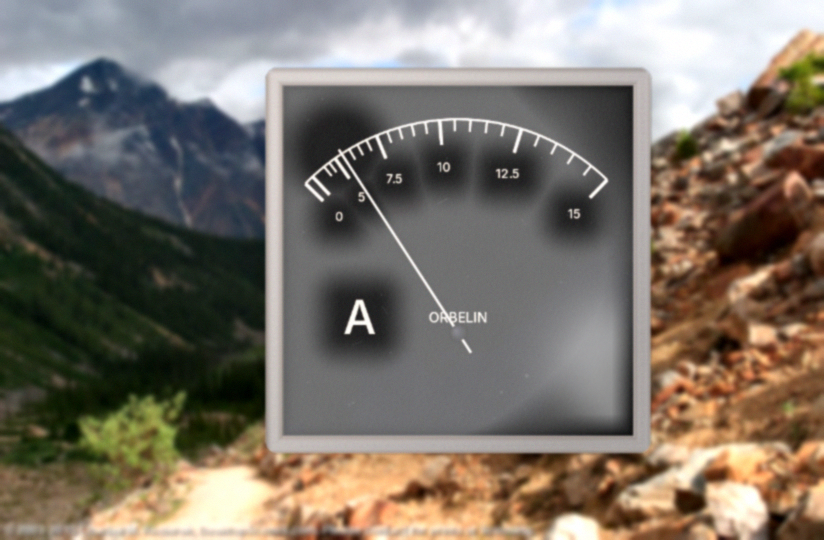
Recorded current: 5.5,A
